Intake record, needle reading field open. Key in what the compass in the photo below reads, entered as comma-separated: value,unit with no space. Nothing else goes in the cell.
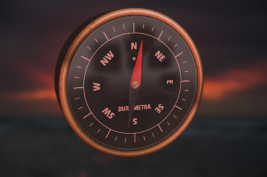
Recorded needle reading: 10,°
